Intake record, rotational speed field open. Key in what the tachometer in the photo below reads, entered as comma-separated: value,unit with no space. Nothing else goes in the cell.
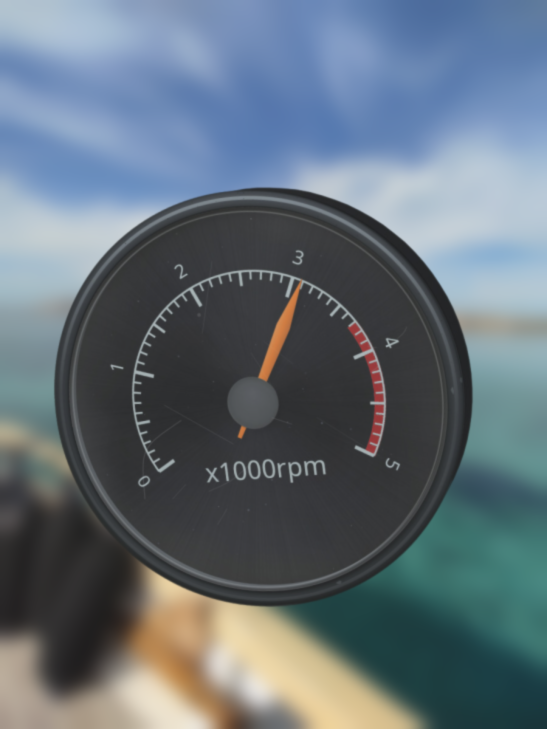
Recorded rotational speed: 3100,rpm
